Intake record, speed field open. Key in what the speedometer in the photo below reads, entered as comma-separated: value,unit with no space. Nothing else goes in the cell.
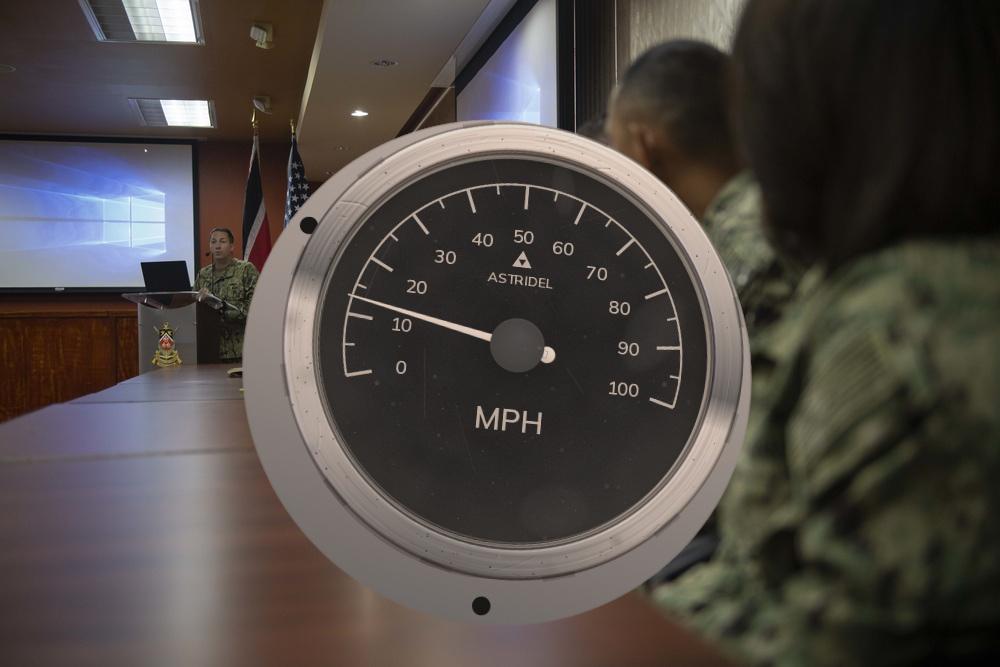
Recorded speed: 12.5,mph
